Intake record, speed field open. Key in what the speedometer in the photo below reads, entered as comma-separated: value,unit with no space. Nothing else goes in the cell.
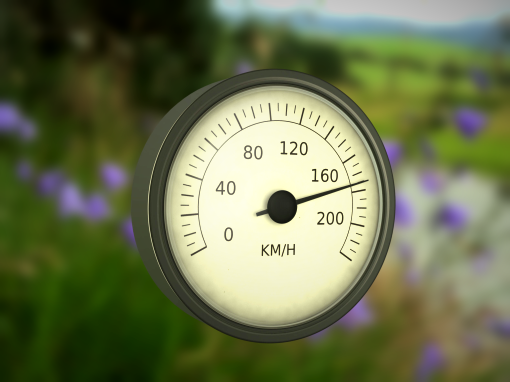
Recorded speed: 175,km/h
